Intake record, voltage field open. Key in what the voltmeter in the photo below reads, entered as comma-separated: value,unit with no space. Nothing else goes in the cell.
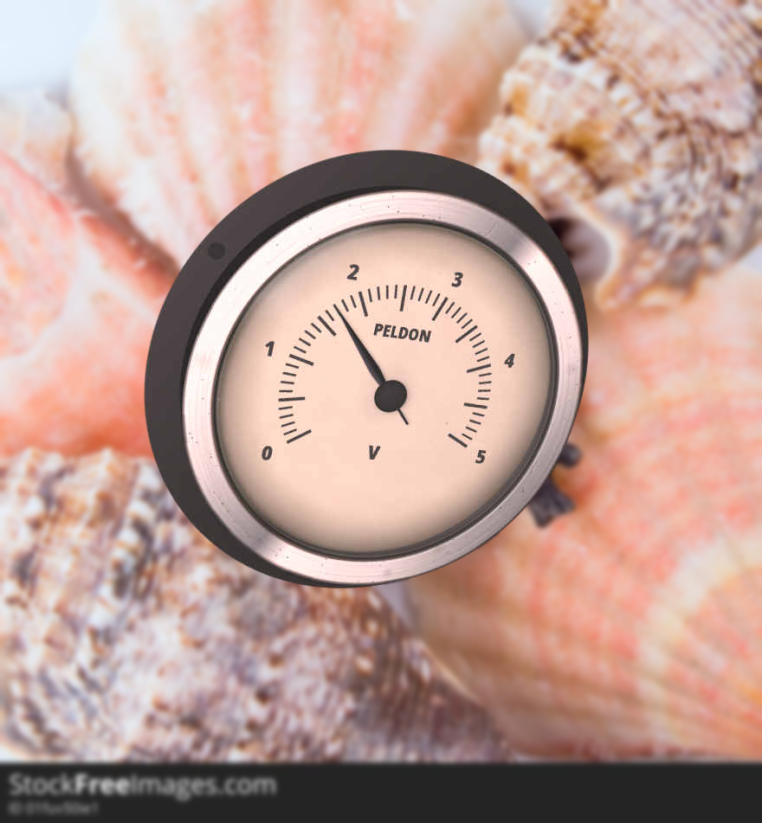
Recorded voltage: 1.7,V
